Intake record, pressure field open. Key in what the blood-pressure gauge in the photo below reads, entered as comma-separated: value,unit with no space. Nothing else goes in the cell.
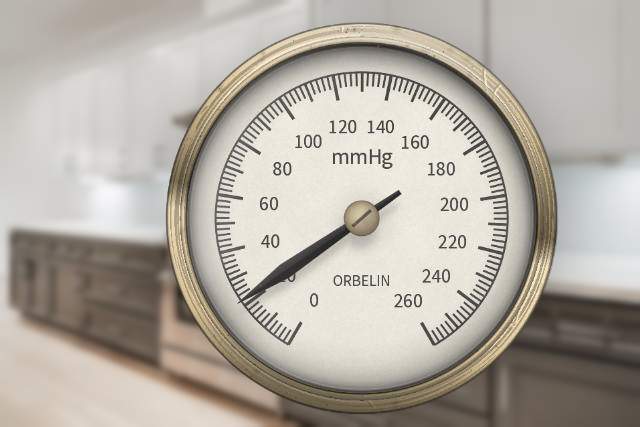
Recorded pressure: 22,mmHg
